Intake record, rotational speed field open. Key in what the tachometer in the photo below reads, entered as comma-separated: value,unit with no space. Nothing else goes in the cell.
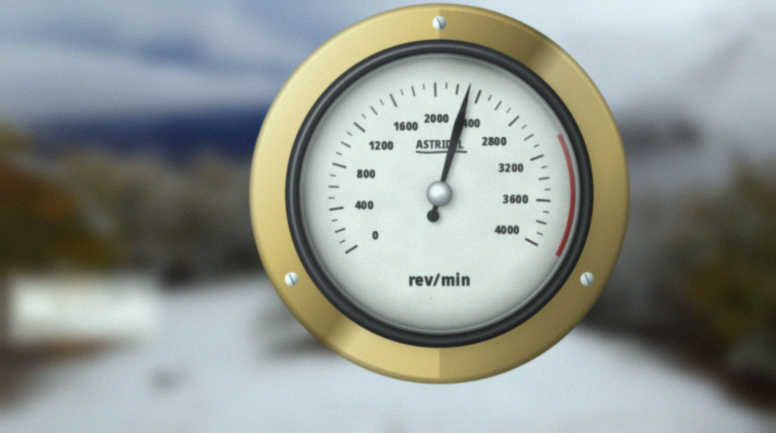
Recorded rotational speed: 2300,rpm
